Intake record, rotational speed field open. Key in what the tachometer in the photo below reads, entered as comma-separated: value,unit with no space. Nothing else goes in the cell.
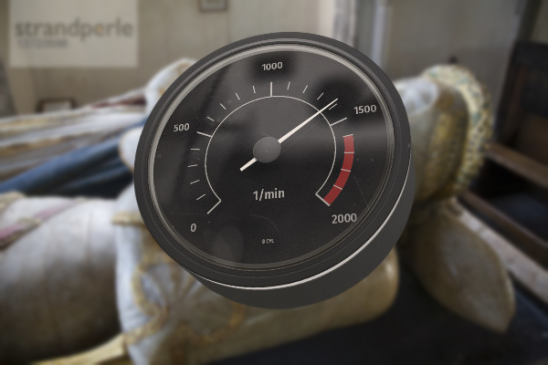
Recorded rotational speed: 1400,rpm
